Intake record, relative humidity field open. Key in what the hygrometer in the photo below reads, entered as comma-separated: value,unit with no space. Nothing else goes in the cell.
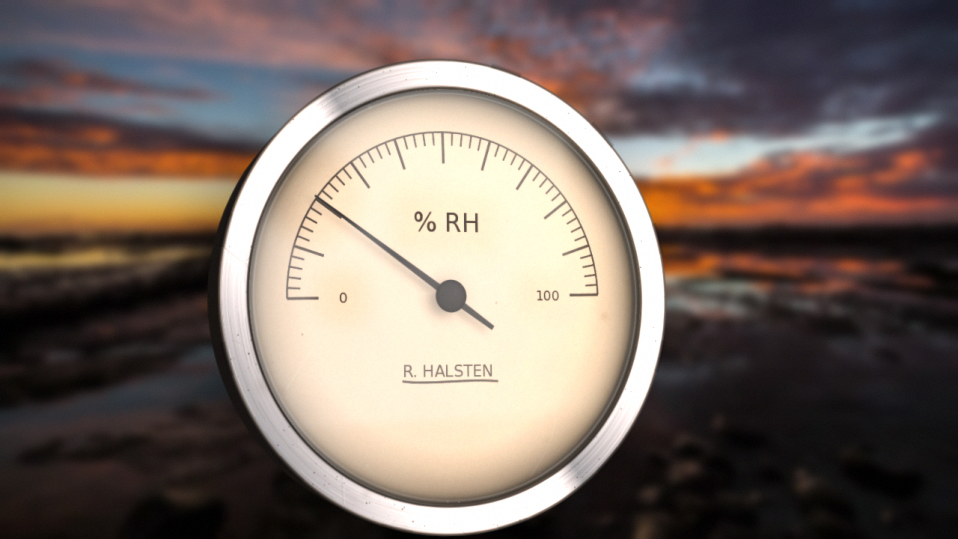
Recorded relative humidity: 20,%
